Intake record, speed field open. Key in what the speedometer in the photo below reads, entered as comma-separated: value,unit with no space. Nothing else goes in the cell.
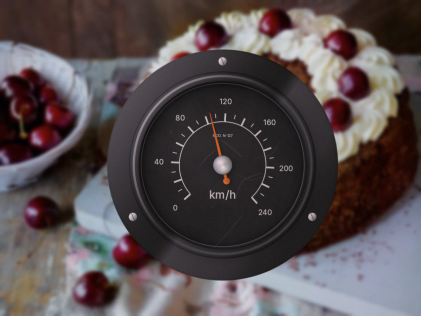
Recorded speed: 105,km/h
